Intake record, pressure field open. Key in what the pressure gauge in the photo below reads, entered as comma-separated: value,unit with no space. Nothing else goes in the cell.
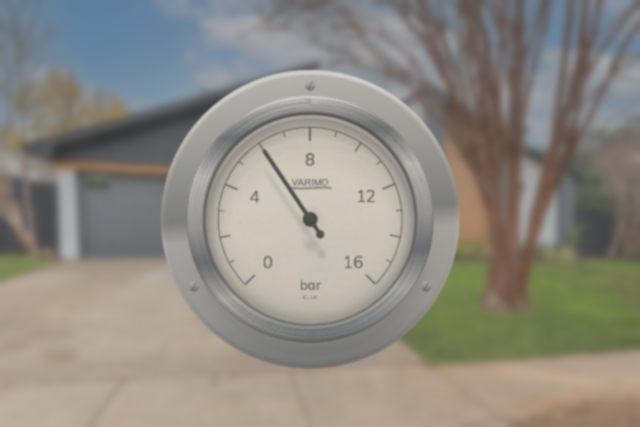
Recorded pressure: 6,bar
